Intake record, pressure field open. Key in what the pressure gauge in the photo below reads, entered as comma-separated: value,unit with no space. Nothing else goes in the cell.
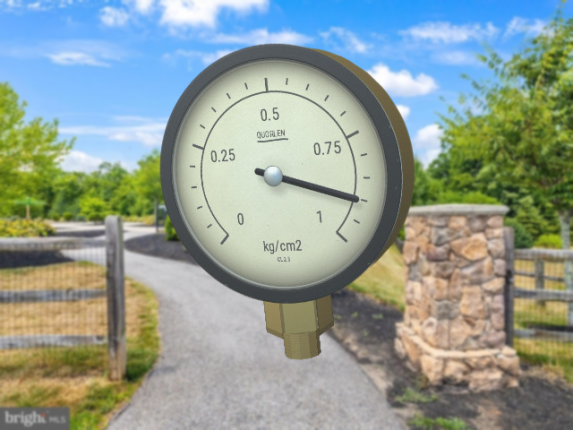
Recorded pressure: 0.9,kg/cm²
